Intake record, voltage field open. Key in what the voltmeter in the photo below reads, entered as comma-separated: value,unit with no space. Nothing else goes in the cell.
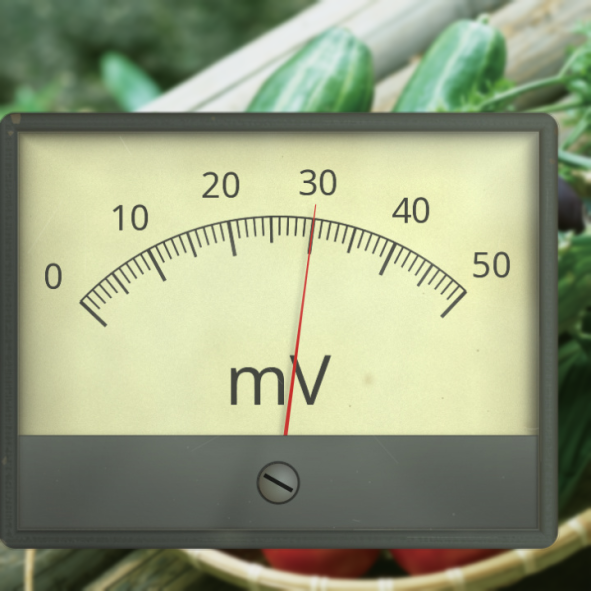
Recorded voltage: 30,mV
